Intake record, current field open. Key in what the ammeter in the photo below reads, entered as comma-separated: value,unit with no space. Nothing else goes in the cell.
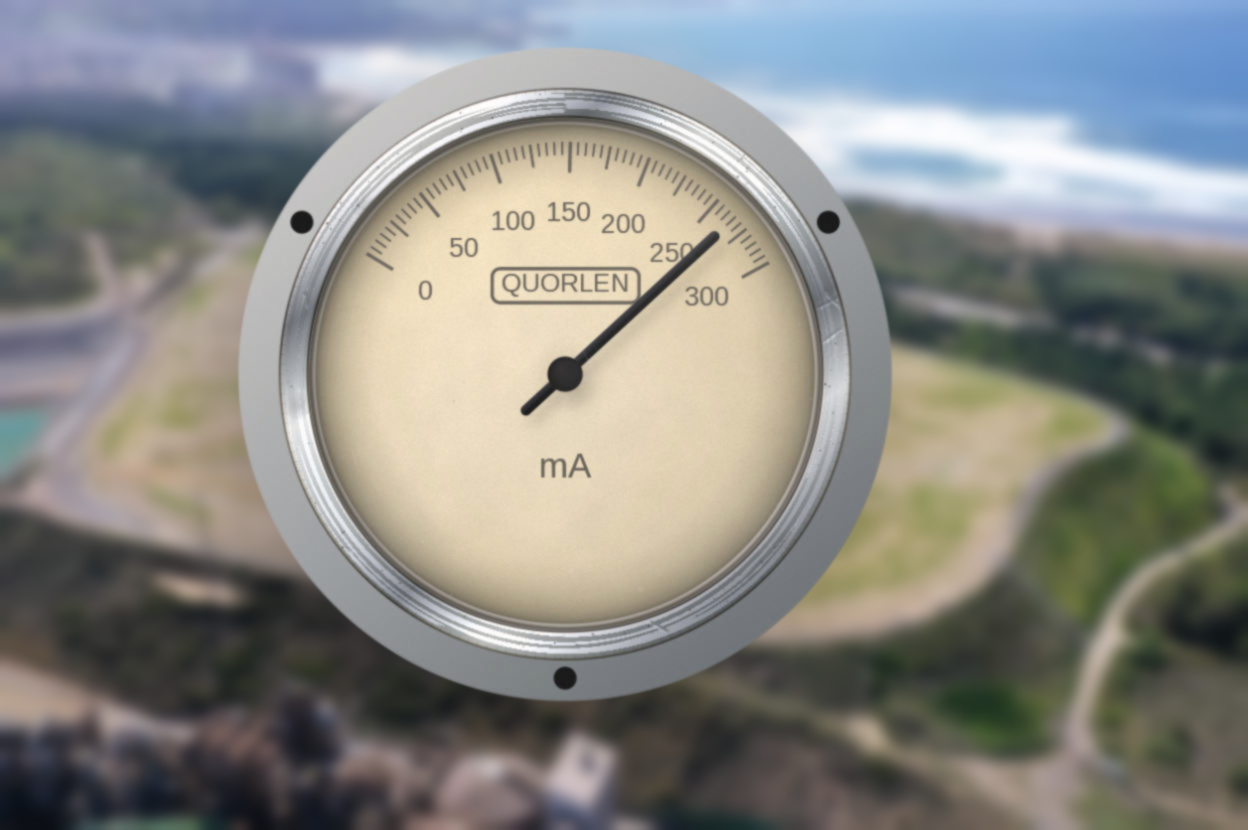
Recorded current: 265,mA
